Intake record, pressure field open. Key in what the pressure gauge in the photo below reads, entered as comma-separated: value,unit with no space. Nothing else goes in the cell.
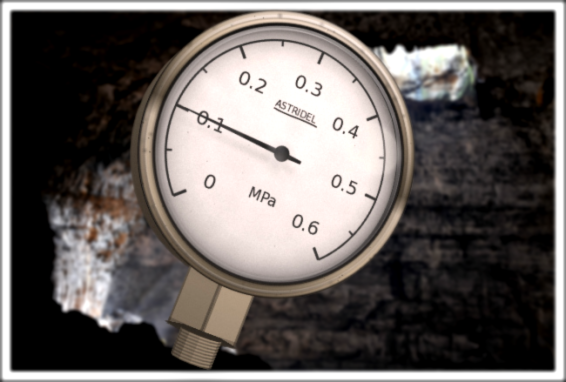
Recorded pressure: 0.1,MPa
